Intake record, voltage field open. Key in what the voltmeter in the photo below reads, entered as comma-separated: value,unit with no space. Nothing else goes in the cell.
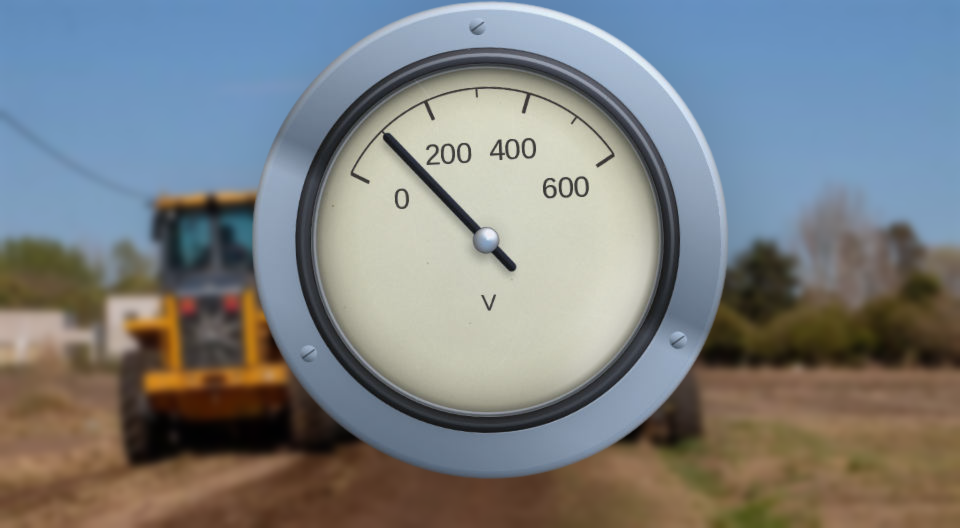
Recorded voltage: 100,V
